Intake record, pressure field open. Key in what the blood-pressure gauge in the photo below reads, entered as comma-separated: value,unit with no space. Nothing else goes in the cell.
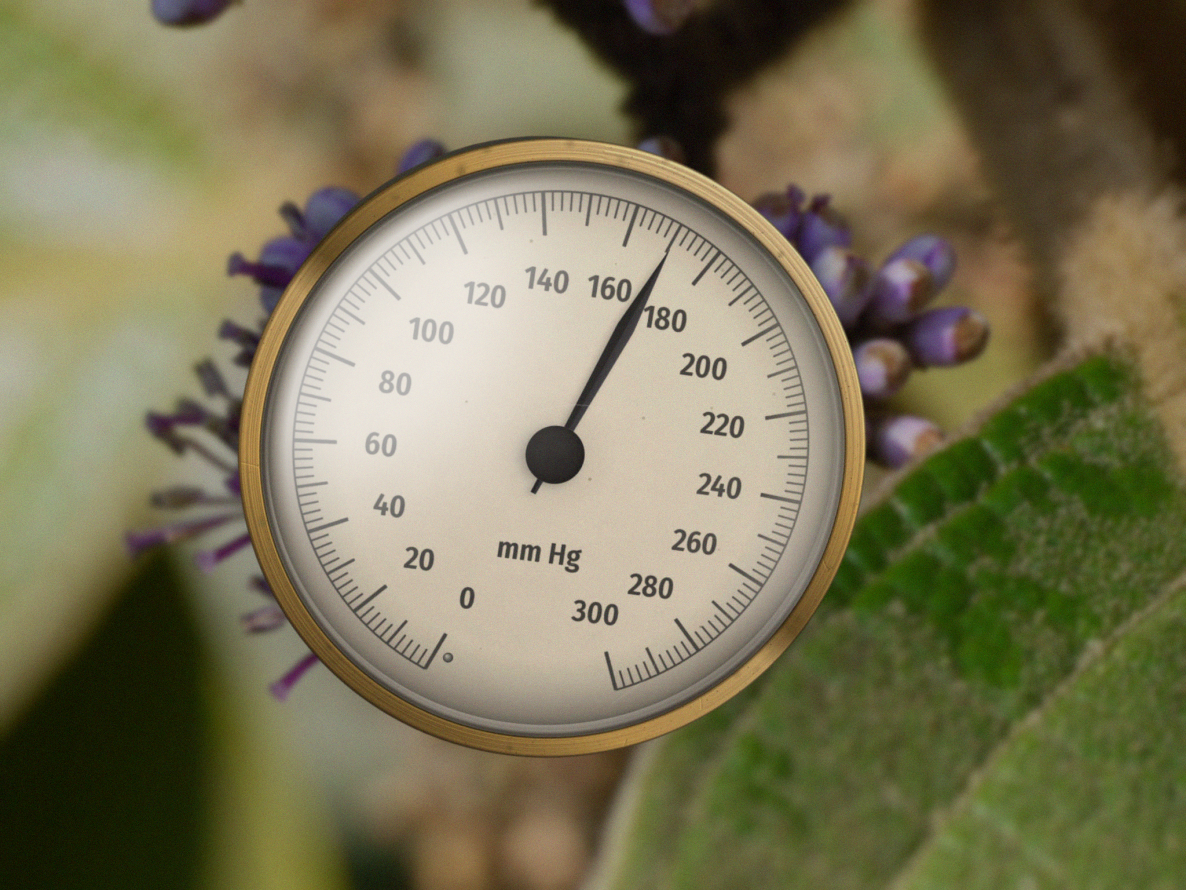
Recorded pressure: 170,mmHg
